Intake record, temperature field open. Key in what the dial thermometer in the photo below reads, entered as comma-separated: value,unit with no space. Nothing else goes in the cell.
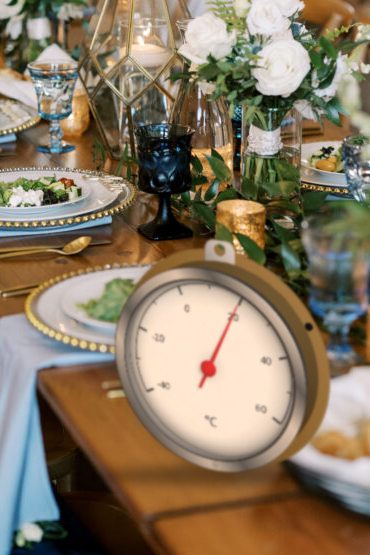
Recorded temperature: 20,°C
